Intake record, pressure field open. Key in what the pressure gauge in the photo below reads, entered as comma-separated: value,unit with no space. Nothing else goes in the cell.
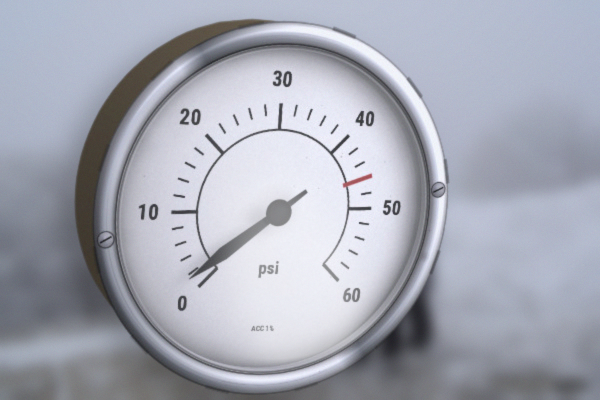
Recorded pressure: 2,psi
